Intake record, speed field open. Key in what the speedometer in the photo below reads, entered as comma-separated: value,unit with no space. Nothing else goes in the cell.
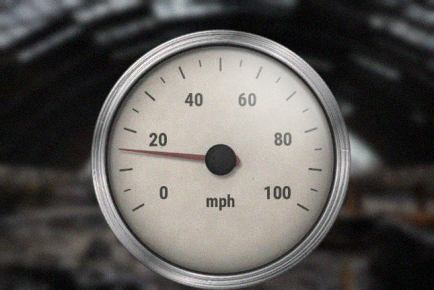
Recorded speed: 15,mph
